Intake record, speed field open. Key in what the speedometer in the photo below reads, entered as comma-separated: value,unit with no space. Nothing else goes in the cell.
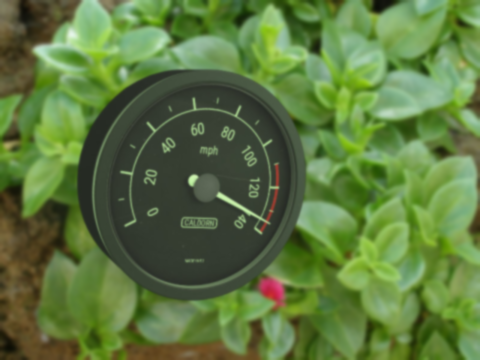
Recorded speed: 135,mph
